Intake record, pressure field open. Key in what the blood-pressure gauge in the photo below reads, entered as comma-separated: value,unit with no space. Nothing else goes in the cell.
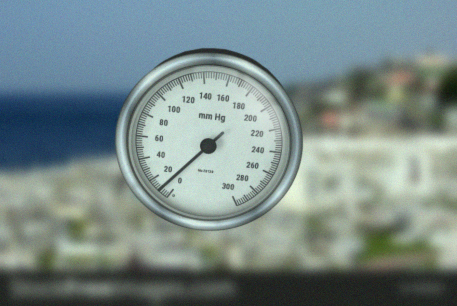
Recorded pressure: 10,mmHg
